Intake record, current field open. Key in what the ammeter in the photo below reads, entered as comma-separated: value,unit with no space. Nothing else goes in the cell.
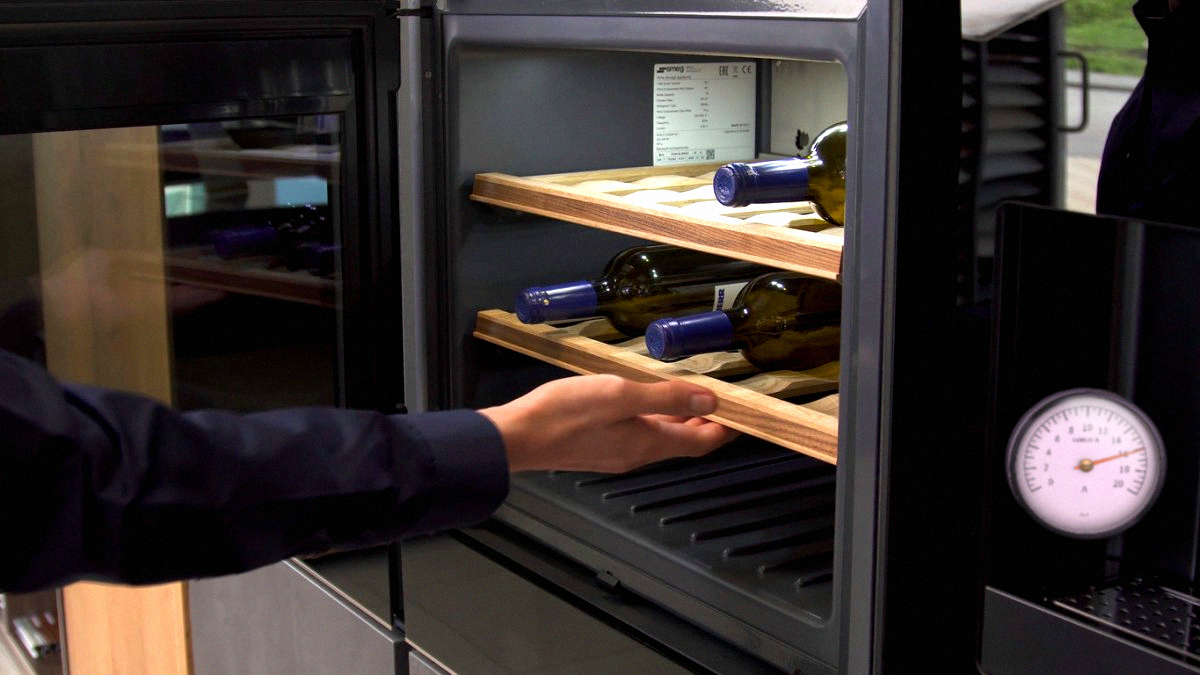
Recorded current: 16,A
